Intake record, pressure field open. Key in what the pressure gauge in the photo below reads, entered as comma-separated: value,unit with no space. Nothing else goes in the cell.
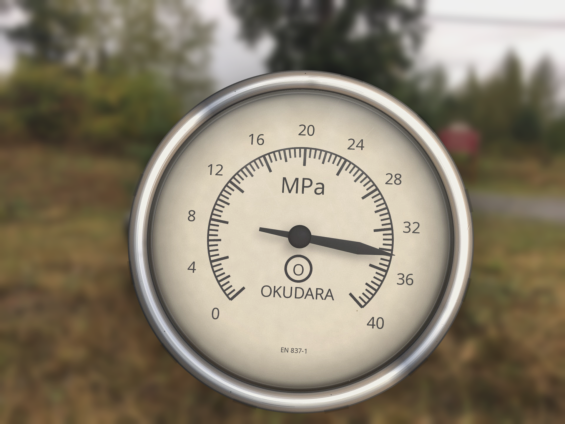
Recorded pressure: 34.5,MPa
